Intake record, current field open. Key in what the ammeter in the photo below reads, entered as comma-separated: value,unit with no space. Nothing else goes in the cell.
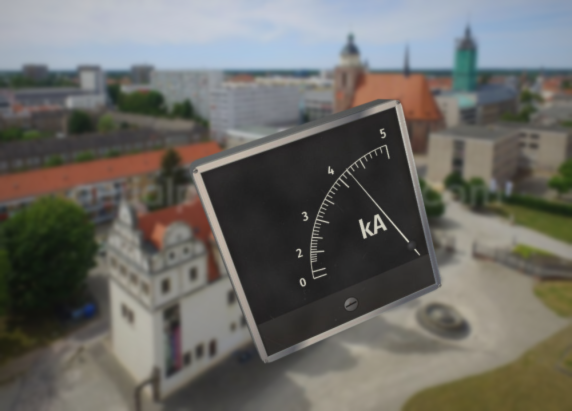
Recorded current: 4.2,kA
